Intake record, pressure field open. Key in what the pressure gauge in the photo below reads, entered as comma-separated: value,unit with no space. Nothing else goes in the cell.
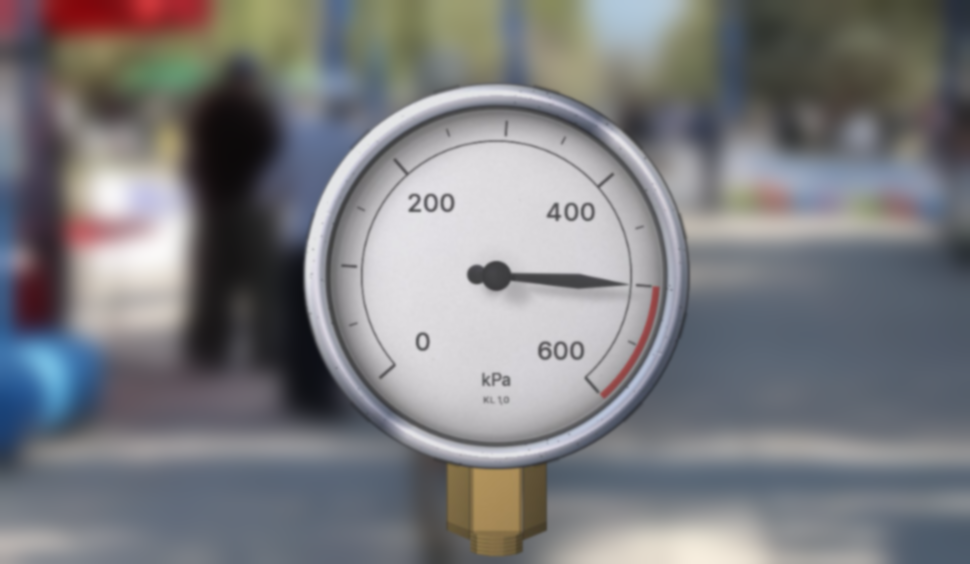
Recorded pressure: 500,kPa
